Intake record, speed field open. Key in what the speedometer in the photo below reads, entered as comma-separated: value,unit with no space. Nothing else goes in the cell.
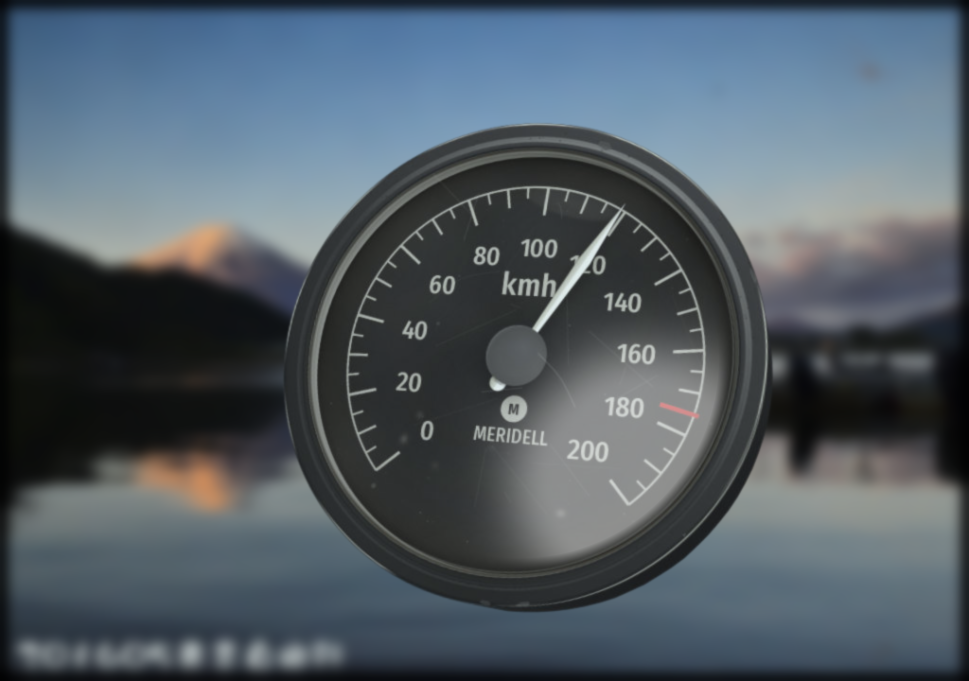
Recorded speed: 120,km/h
